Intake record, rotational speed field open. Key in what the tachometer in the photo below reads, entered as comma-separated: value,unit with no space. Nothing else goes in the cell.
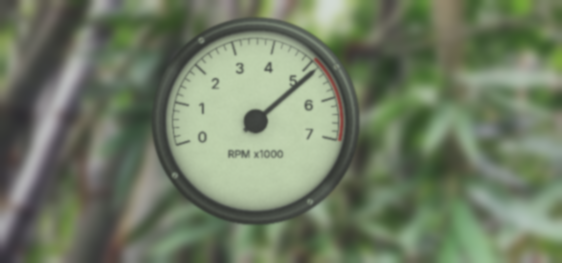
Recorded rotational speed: 5200,rpm
